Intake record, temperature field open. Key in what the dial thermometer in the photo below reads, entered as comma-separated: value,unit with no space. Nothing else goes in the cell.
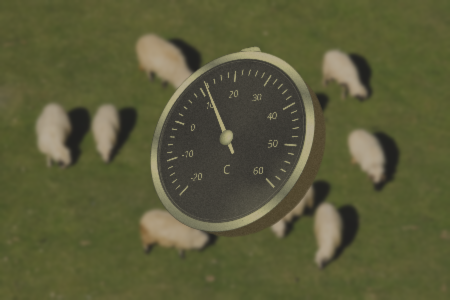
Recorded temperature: 12,°C
